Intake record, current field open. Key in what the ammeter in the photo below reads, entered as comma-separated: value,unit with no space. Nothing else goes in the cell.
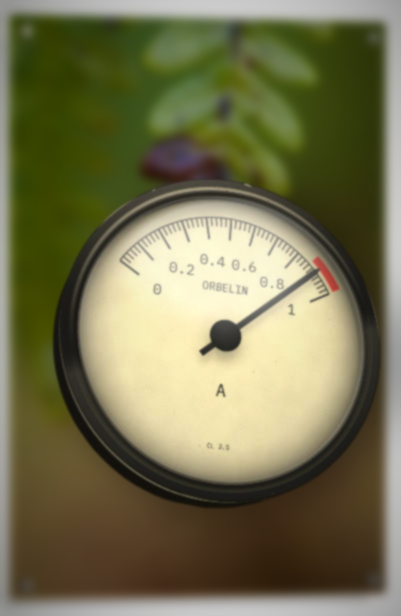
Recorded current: 0.9,A
